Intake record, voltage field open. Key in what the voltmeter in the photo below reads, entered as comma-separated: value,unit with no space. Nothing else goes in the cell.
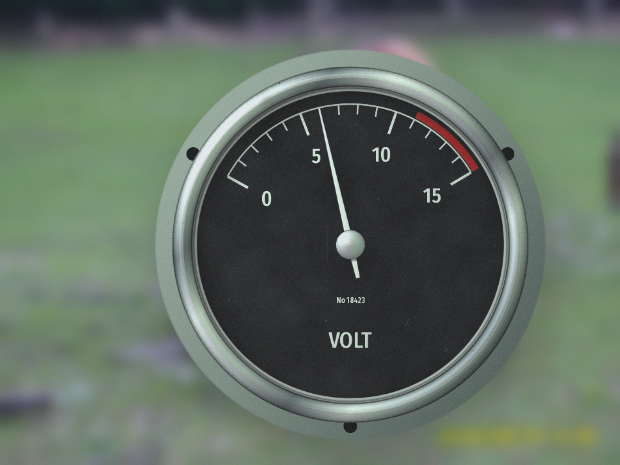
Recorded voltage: 6,V
